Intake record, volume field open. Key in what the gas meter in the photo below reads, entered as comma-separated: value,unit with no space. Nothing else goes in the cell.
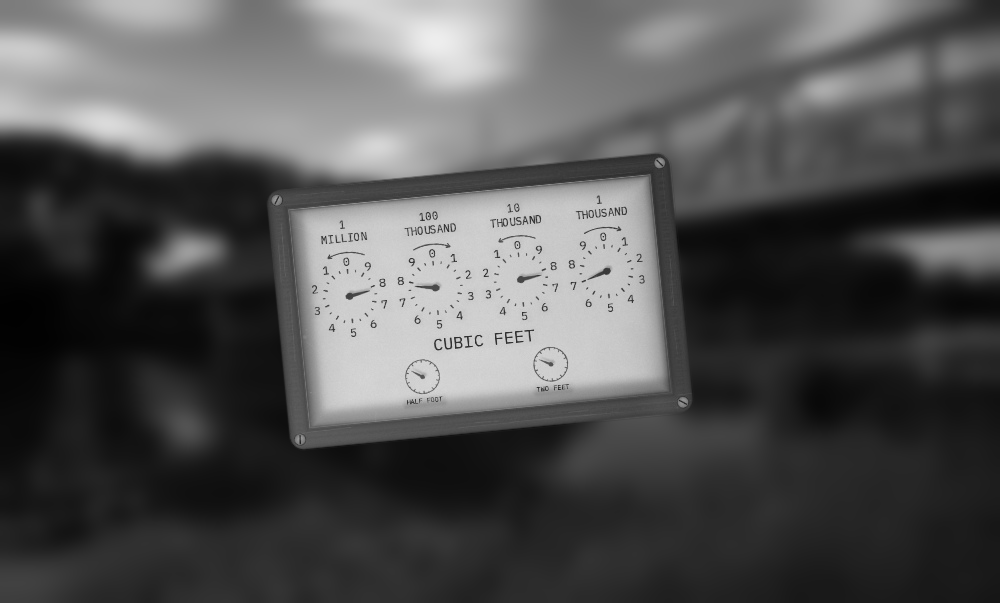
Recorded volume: 777700,ft³
